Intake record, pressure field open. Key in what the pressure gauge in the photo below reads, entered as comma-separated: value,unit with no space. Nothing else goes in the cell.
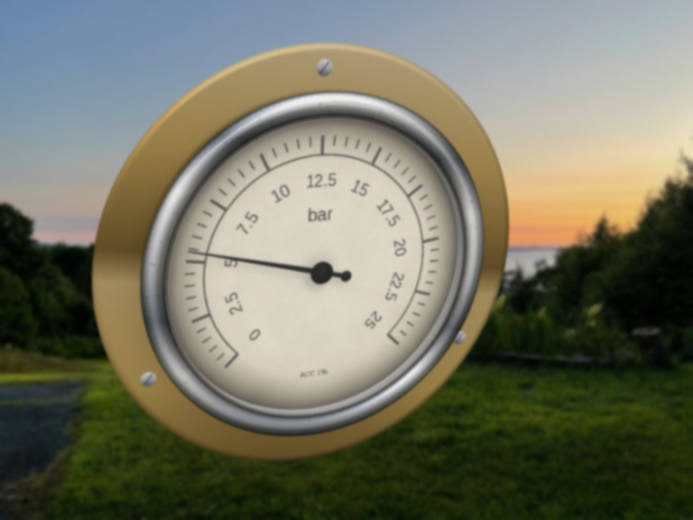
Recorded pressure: 5.5,bar
